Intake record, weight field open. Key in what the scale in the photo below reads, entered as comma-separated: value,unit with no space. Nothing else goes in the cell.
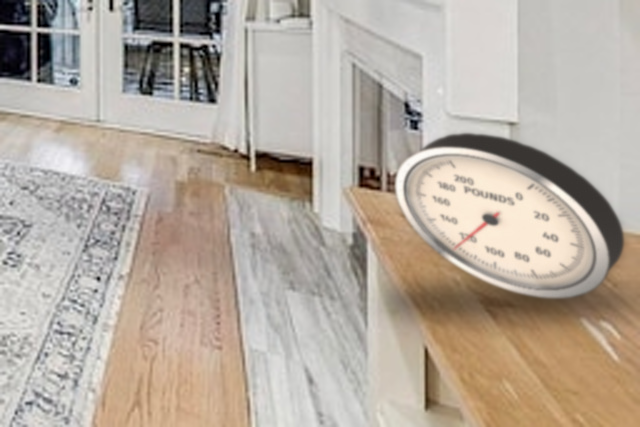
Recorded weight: 120,lb
